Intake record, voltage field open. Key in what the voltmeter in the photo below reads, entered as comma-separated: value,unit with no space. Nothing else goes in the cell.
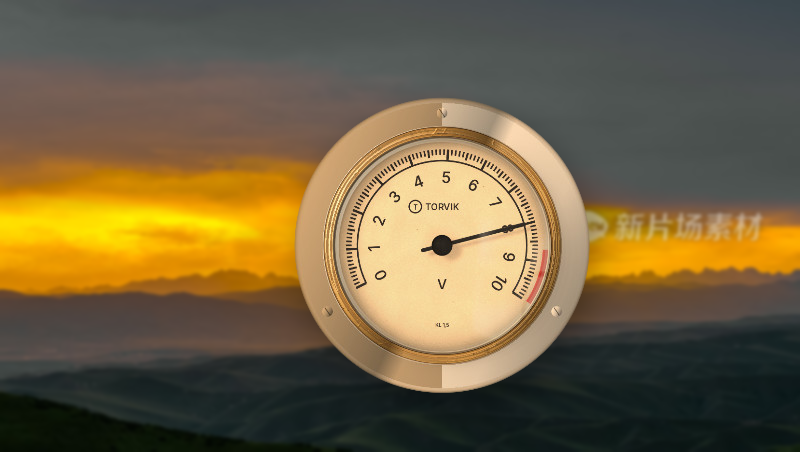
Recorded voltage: 8,V
